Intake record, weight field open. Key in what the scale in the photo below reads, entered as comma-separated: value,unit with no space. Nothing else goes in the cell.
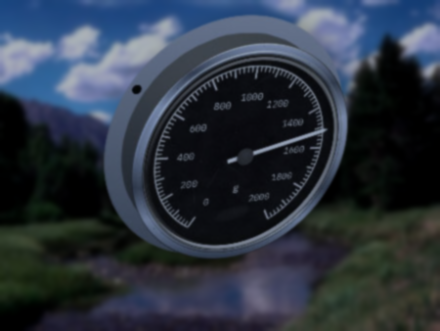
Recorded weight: 1500,g
